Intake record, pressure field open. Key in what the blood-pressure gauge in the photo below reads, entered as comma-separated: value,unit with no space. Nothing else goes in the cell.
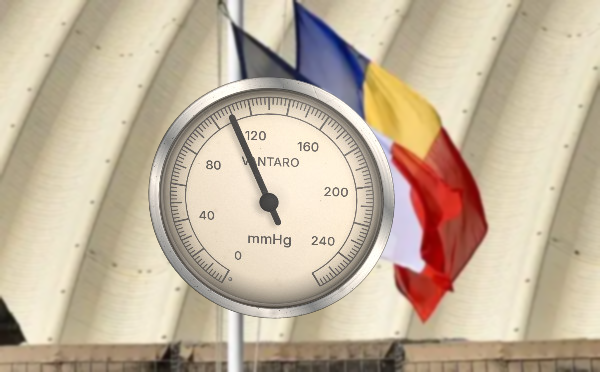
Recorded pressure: 110,mmHg
